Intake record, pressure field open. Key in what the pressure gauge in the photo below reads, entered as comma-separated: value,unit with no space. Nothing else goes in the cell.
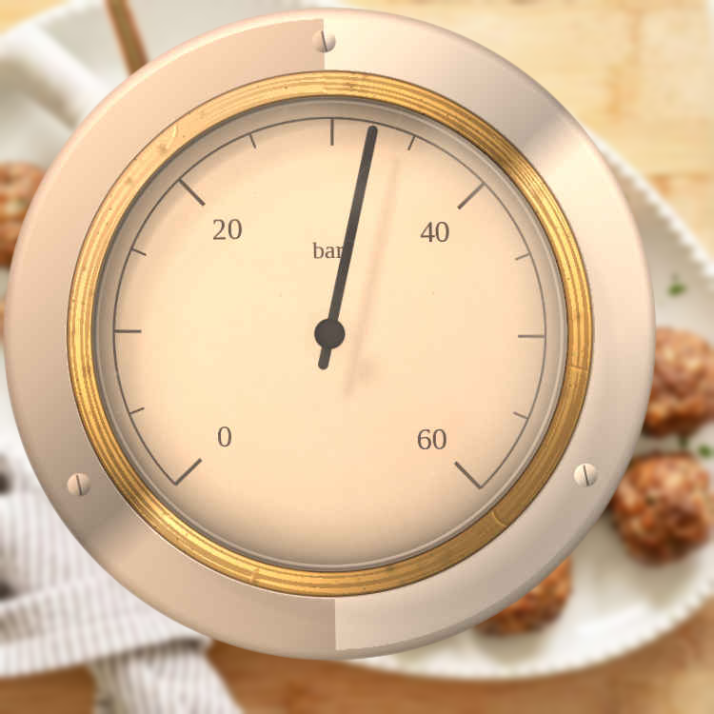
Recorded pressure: 32.5,bar
